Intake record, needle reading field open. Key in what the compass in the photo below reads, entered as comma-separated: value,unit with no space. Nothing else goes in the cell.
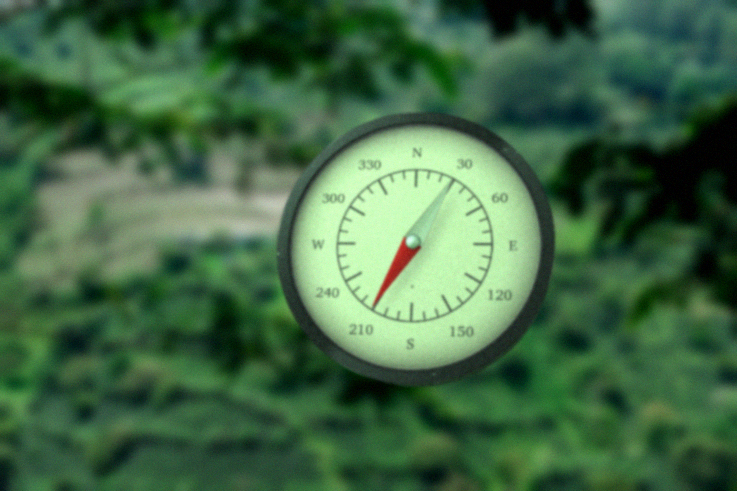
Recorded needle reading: 210,°
